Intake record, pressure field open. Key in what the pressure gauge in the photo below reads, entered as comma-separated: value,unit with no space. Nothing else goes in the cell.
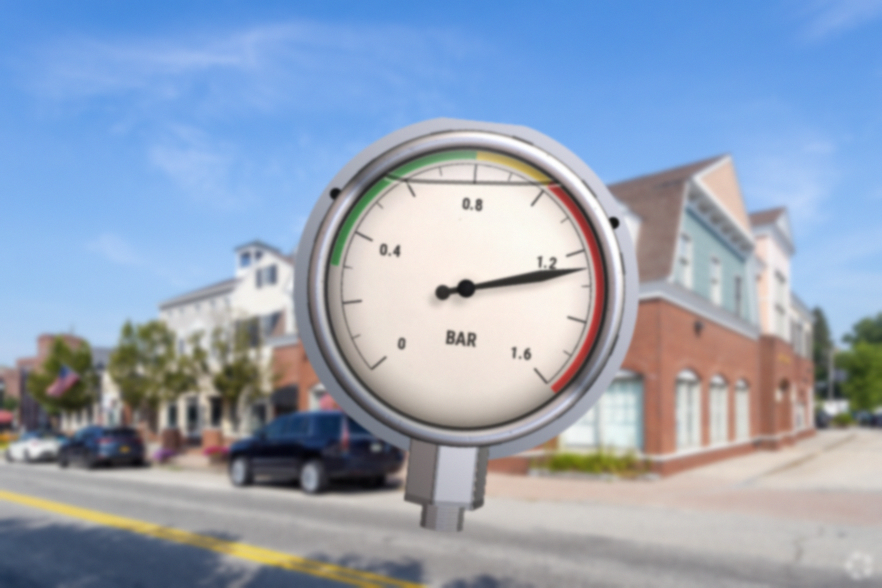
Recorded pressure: 1.25,bar
